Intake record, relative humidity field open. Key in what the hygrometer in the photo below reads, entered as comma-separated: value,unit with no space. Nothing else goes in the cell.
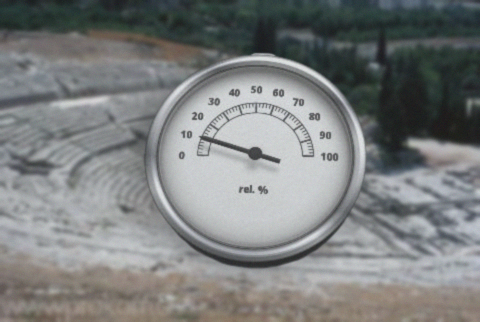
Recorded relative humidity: 10,%
